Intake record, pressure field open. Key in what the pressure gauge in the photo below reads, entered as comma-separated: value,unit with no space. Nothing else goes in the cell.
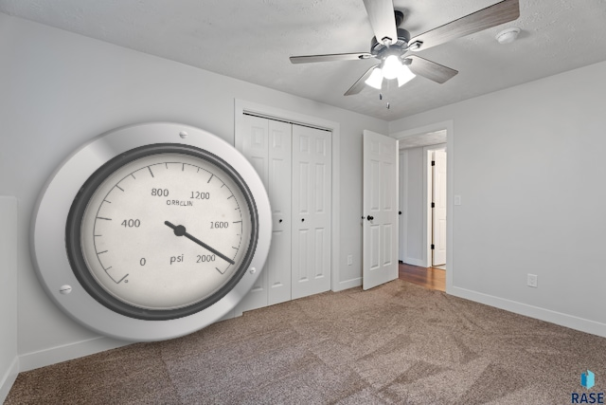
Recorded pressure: 1900,psi
